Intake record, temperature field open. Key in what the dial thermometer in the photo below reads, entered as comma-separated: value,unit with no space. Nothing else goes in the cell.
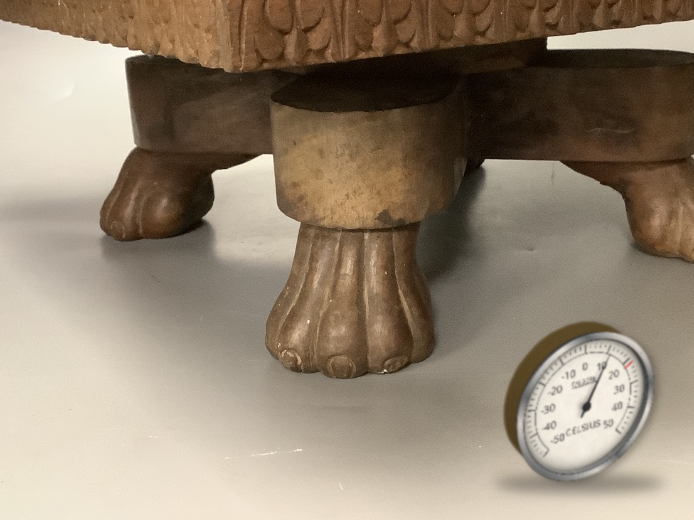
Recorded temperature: 10,°C
